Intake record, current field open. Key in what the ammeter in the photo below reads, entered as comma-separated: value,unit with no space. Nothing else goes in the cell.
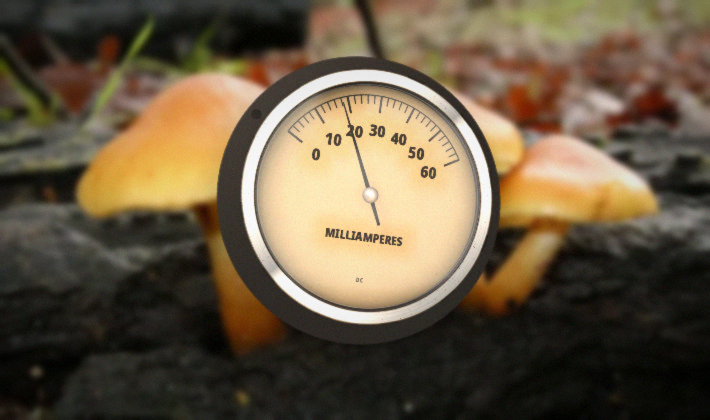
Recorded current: 18,mA
